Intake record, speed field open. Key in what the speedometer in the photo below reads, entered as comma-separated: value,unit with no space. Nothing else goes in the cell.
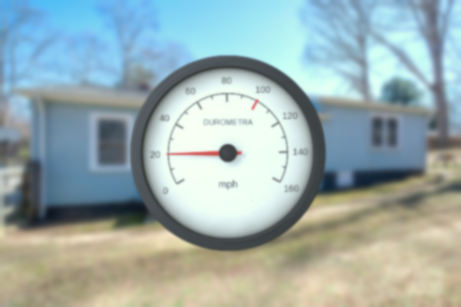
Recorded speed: 20,mph
